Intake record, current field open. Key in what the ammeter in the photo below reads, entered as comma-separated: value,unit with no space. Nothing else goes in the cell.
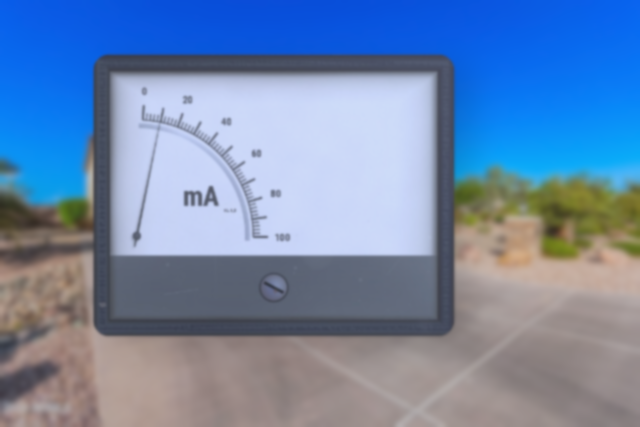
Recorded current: 10,mA
